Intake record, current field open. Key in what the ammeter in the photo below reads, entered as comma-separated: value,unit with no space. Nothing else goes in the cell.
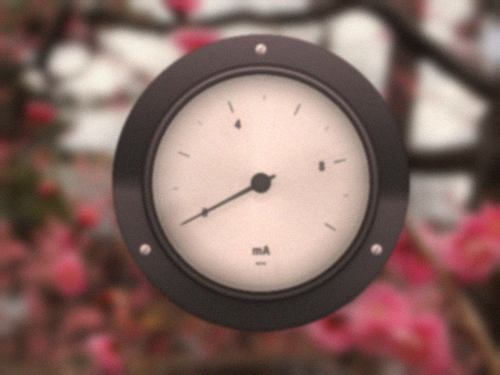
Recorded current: 0,mA
